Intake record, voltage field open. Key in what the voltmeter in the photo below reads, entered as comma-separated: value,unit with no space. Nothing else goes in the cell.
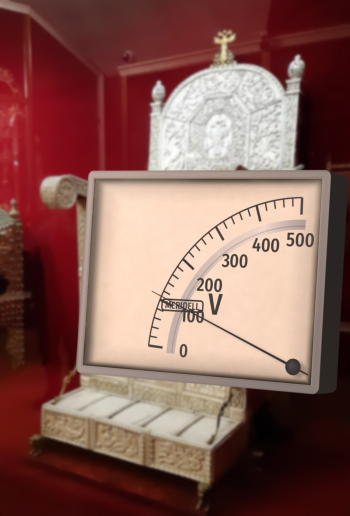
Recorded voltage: 110,V
